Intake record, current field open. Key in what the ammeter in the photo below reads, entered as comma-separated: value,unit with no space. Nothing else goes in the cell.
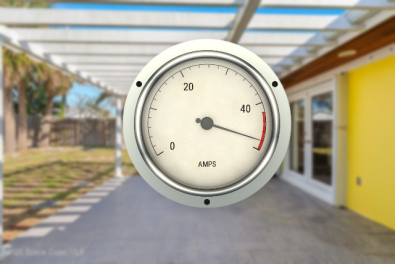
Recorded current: 48,A
